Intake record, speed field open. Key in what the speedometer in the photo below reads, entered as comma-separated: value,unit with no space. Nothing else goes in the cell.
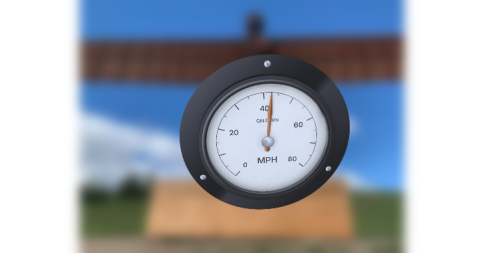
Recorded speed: 42.5,mph
